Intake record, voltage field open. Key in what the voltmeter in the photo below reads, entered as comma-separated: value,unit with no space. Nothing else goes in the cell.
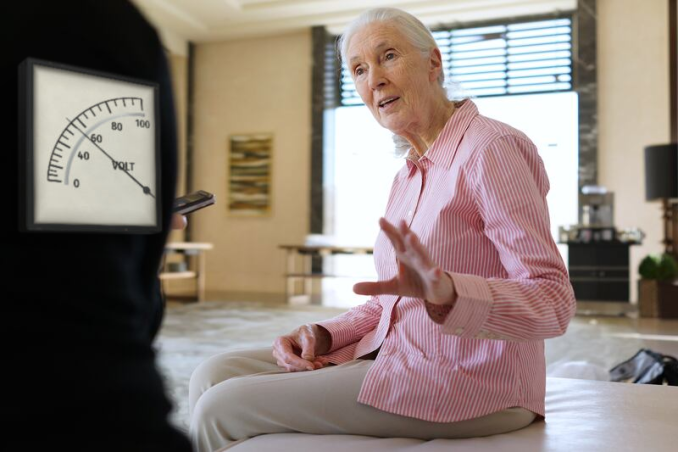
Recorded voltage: 55,V
